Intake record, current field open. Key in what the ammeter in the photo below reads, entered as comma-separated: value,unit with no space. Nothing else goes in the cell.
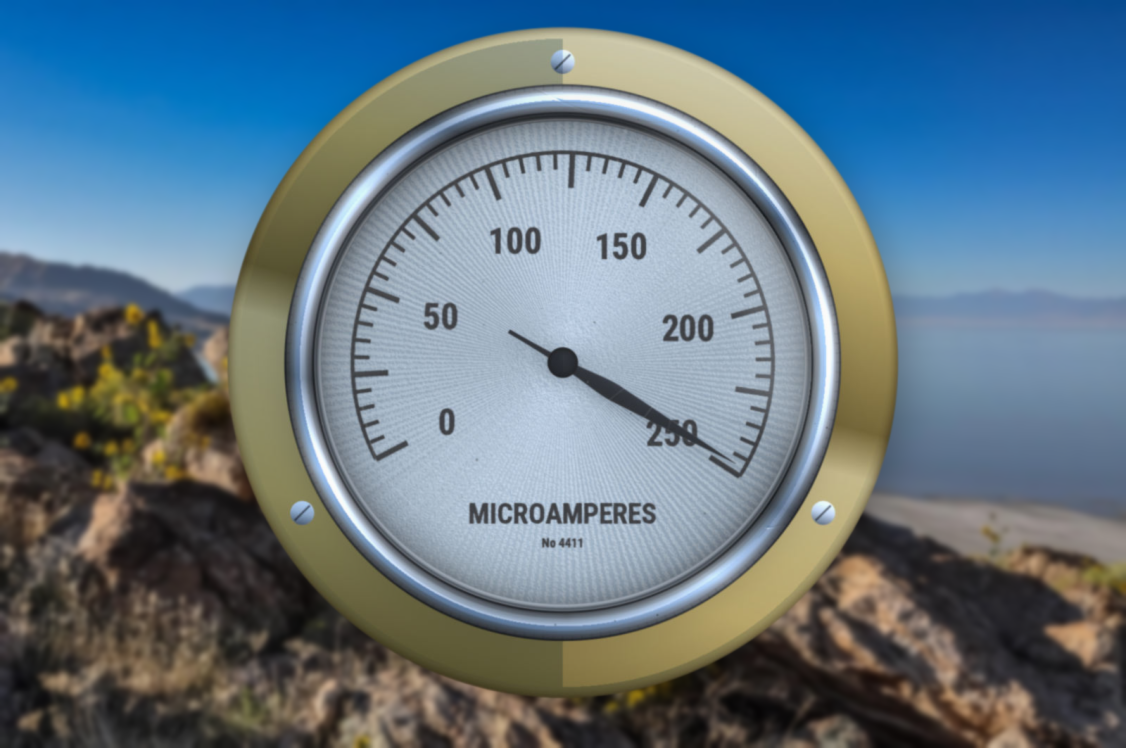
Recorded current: 247.5,µA
